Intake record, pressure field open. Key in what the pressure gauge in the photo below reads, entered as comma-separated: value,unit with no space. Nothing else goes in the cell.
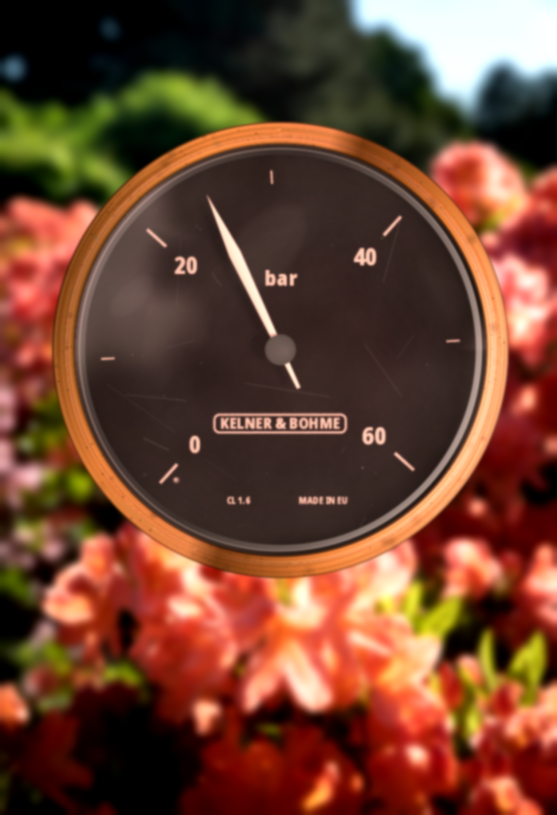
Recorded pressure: 25,bar
